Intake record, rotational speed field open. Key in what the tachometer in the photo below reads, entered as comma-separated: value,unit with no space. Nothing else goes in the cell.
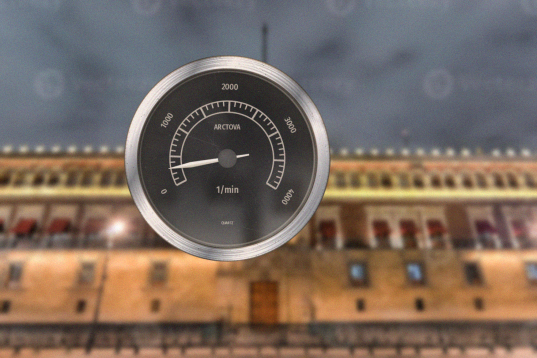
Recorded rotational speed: 300,rpm
